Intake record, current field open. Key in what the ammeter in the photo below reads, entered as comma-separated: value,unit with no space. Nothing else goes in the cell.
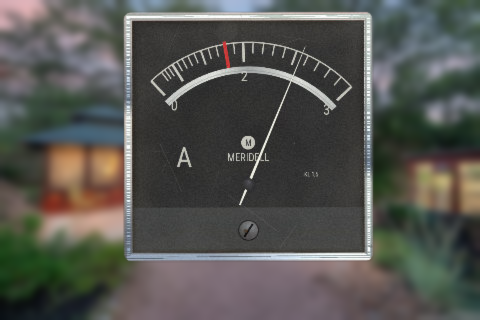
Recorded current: 2.55,A
